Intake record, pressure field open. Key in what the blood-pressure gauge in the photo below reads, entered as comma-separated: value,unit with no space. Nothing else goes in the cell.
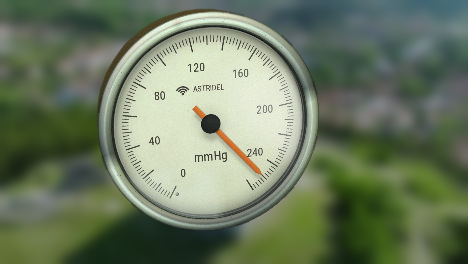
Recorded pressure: 250,mmHg
